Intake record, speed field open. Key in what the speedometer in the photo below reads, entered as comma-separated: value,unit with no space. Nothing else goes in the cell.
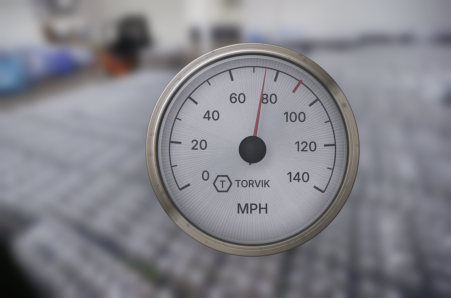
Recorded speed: 75,mph
